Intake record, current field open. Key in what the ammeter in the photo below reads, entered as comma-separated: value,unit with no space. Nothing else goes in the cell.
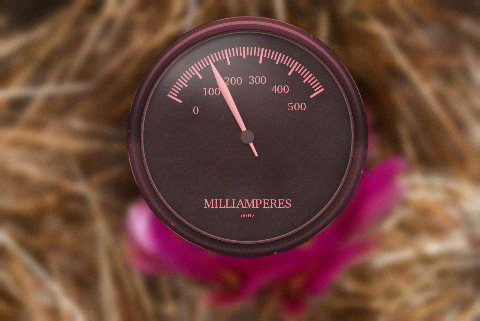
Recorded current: 150,mA
